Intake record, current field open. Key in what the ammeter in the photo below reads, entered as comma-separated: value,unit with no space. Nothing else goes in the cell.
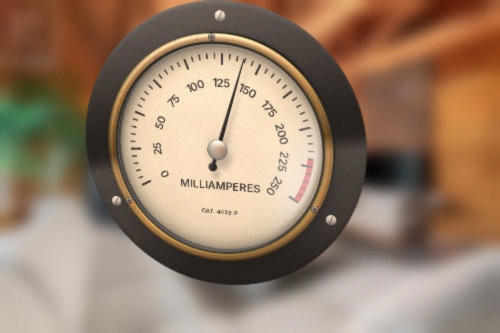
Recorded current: 140,mA
